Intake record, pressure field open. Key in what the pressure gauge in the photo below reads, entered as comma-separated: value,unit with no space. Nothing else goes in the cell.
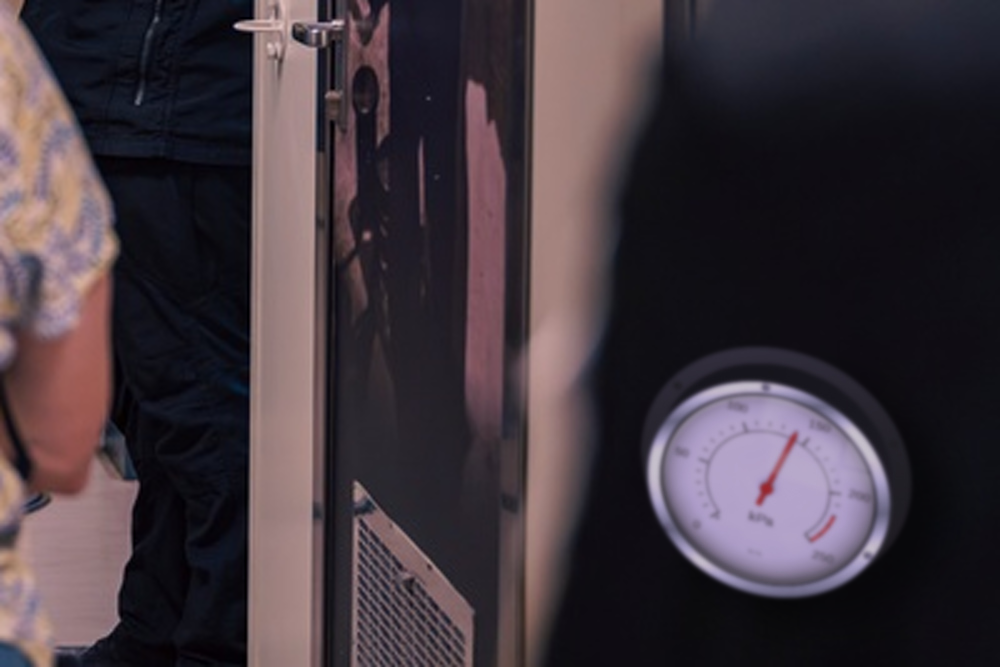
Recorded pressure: 140,kPa
